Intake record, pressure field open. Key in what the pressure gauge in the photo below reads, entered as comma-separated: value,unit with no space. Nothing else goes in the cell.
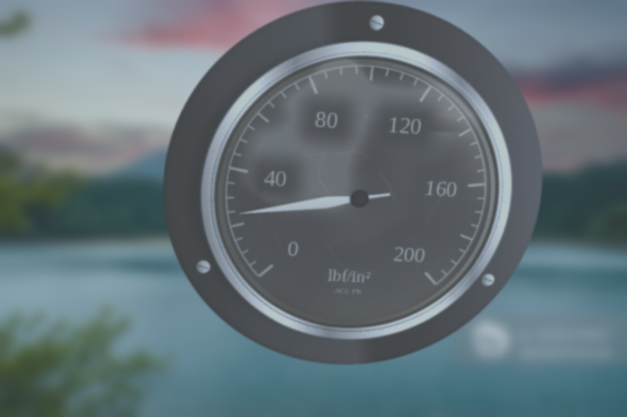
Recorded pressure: 25,psi
